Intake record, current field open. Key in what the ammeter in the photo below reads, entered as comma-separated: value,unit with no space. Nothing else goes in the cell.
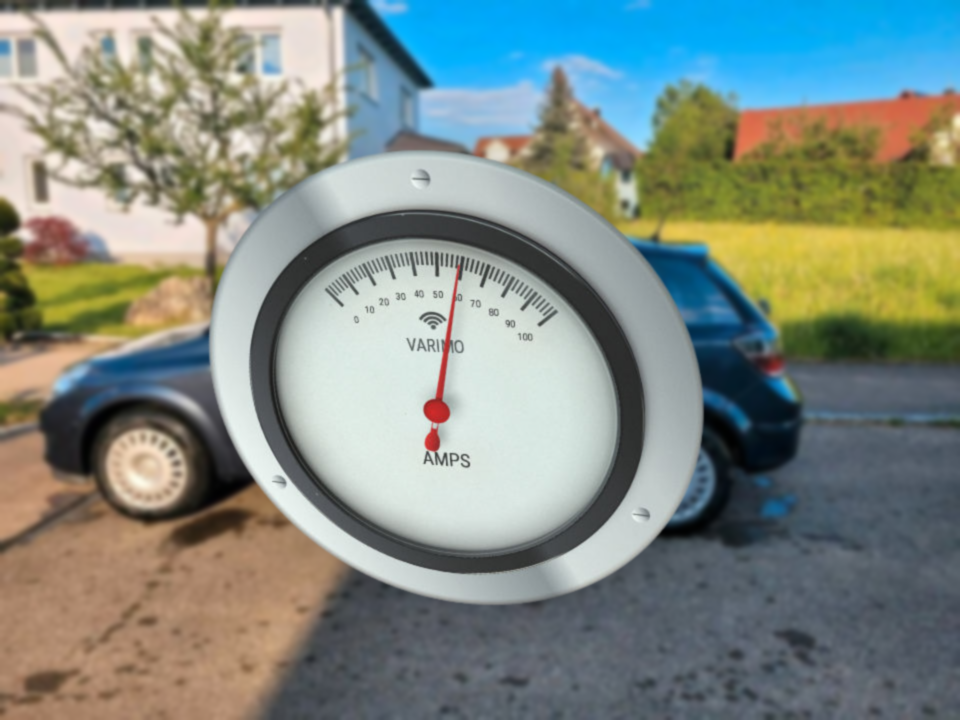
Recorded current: 60,A
